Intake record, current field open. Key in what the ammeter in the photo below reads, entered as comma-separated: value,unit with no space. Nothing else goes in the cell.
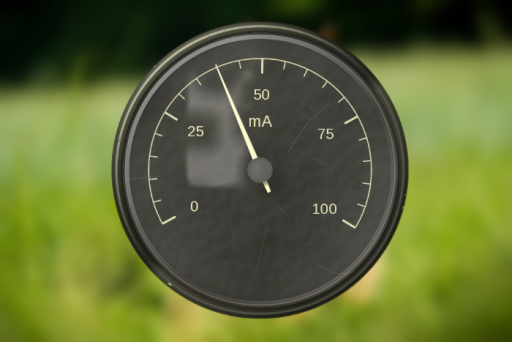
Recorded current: 40,mA
